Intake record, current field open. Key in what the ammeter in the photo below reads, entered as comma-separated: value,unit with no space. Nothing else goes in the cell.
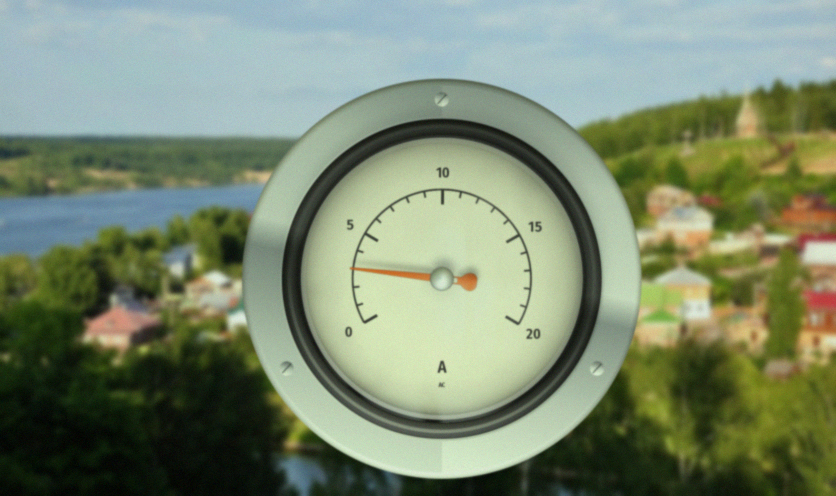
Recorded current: 3,A
